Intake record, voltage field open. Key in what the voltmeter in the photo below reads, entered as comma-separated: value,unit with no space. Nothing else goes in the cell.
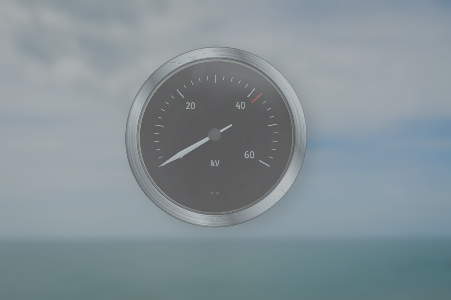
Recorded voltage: 0,kV
